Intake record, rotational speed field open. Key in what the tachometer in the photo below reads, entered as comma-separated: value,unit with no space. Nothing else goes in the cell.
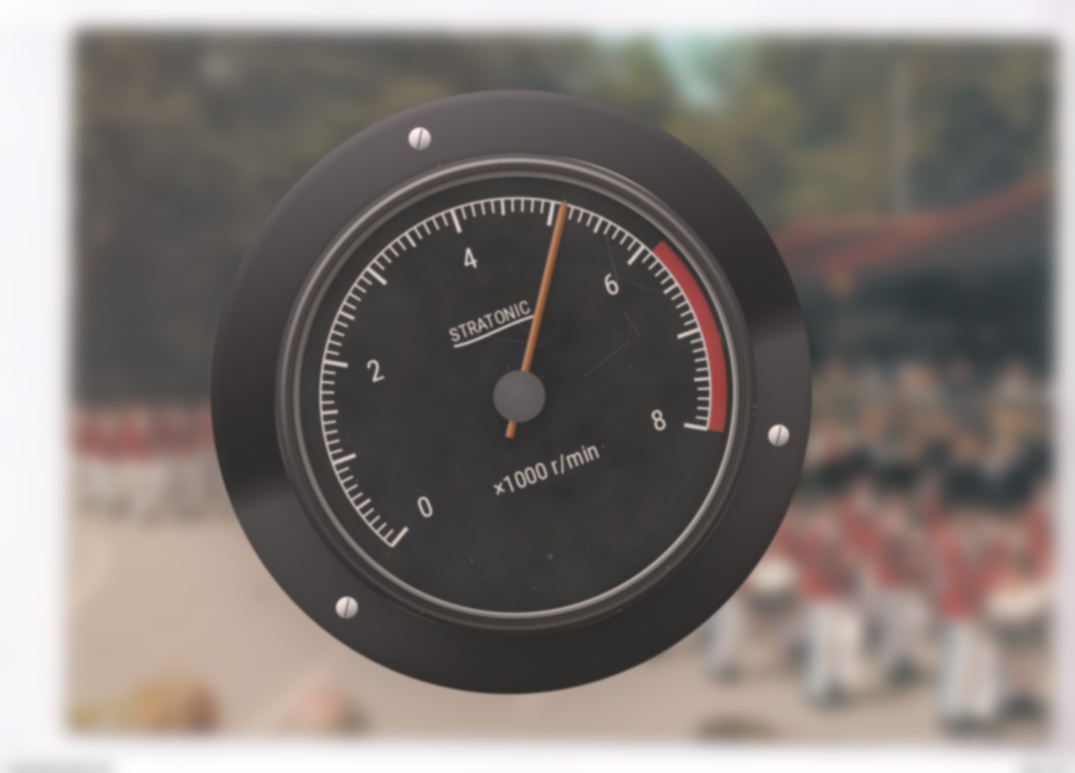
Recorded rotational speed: 5100,rpm
